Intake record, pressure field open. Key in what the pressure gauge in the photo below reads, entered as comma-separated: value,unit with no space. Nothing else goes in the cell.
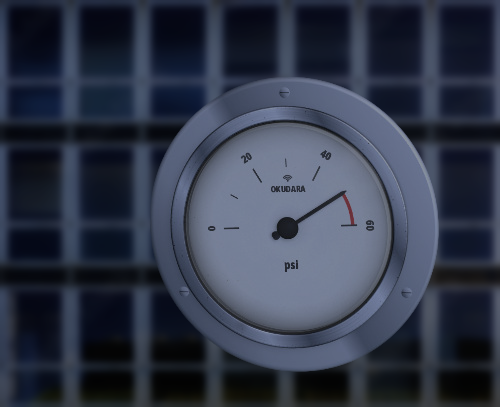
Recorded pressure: 50,psi
